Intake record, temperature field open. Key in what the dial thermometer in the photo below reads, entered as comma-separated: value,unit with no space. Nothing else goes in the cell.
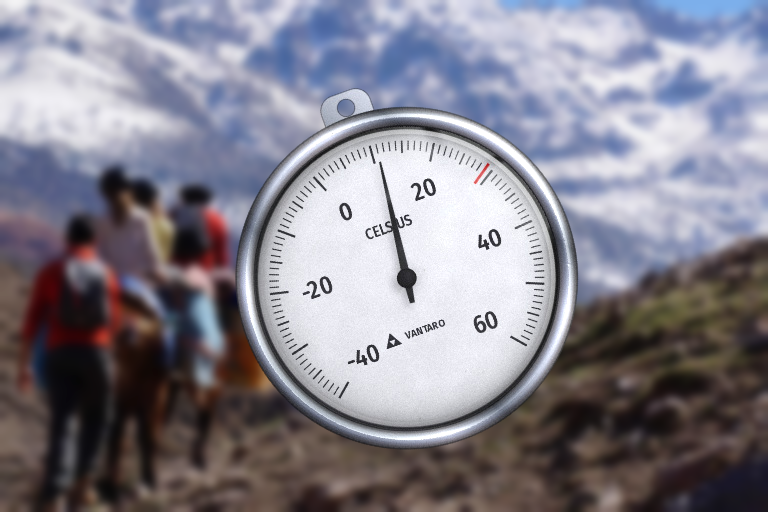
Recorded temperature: 11,°C
